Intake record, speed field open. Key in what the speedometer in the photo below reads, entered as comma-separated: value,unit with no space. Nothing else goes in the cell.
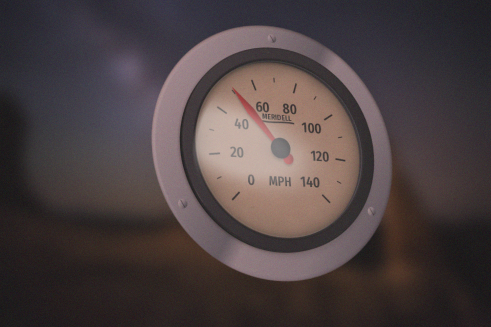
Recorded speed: 50,mph
